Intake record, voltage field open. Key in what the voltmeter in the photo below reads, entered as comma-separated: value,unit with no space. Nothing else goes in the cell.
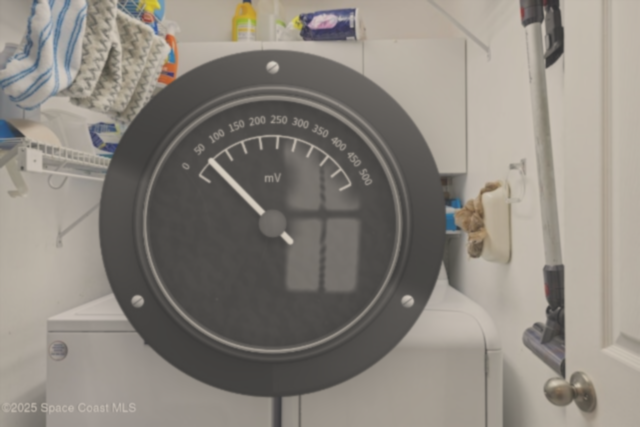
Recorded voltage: 50,mV
